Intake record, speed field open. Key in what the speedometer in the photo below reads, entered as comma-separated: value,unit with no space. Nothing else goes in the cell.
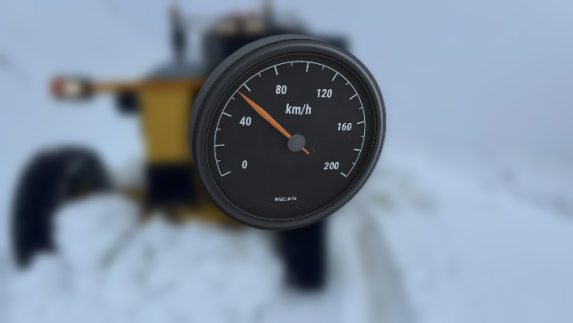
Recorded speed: 55,km/h
